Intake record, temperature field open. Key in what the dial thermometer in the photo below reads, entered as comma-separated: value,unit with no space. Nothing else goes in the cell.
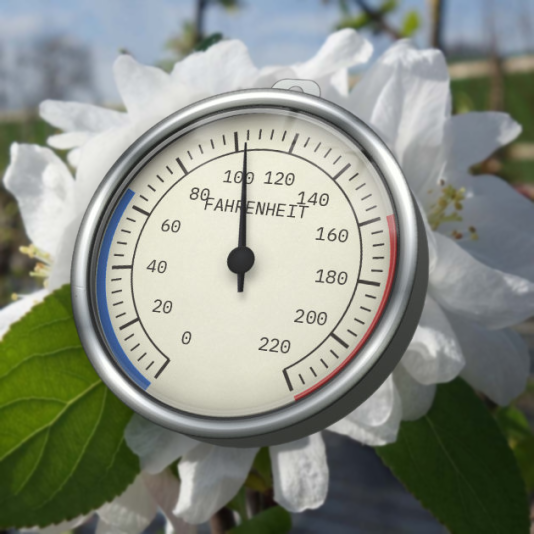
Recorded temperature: 104,°F
